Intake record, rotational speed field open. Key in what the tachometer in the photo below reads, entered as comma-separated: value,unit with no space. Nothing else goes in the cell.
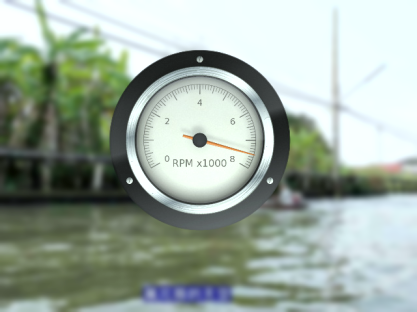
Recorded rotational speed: 7500,rpm
